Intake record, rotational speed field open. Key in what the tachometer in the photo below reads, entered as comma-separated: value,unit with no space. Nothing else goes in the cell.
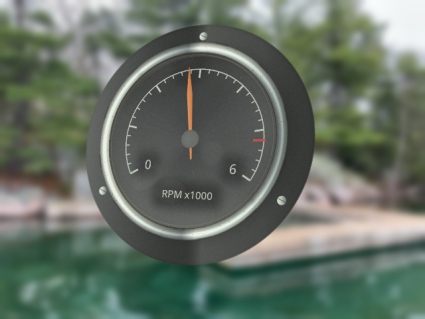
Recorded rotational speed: 2800,rpm
